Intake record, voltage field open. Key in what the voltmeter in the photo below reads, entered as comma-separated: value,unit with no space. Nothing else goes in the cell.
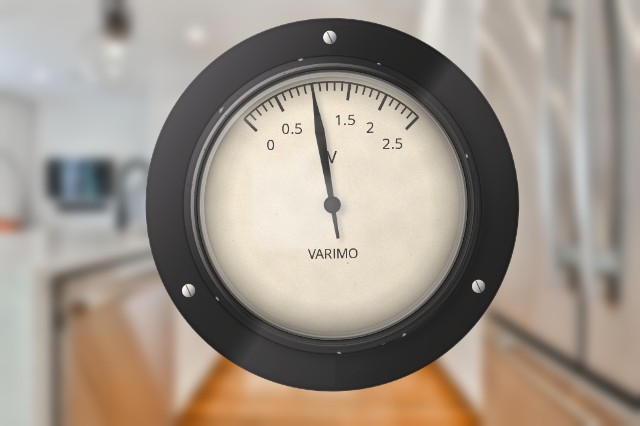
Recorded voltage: 1,V
